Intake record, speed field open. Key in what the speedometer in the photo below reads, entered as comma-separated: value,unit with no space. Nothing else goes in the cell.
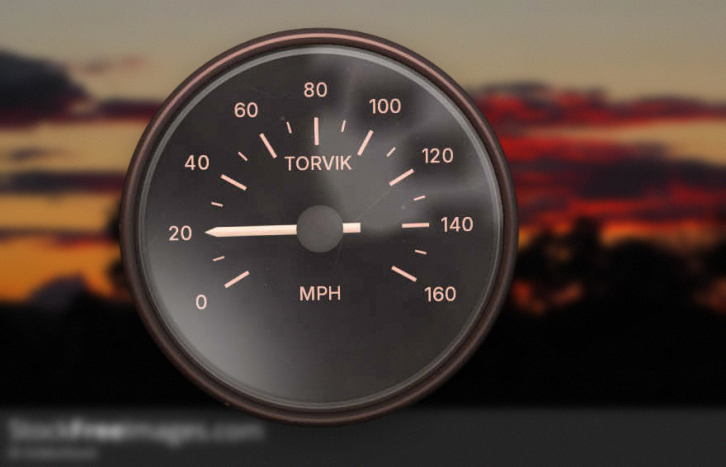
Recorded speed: 20,mph
